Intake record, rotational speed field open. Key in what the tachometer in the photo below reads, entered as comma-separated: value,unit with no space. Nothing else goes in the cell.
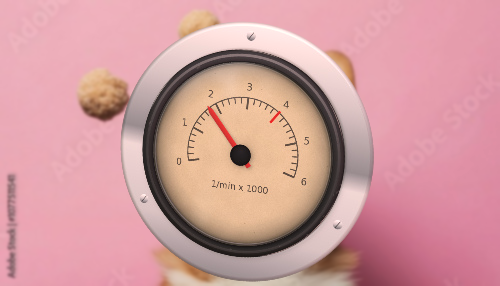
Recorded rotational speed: 1800,rpm
